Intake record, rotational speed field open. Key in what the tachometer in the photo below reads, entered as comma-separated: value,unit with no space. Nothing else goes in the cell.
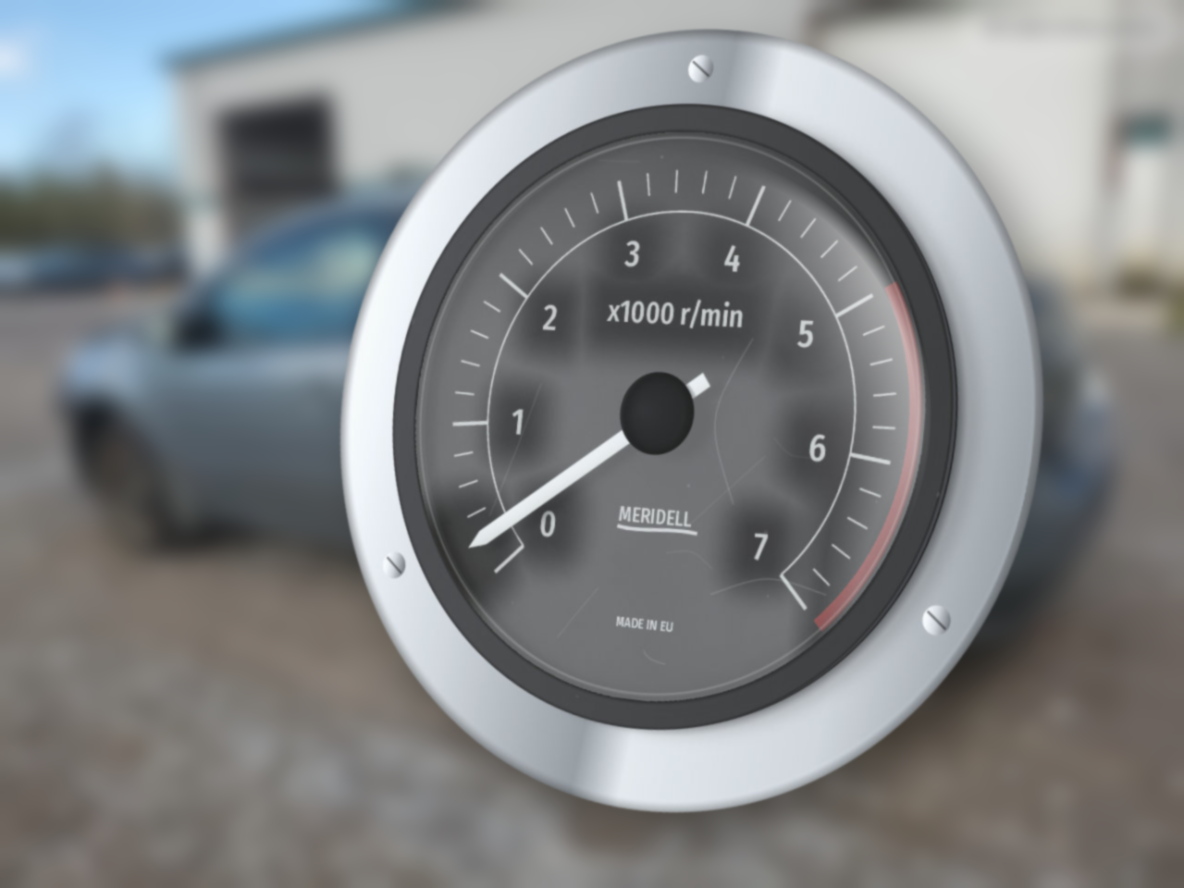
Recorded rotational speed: 200,rpm
